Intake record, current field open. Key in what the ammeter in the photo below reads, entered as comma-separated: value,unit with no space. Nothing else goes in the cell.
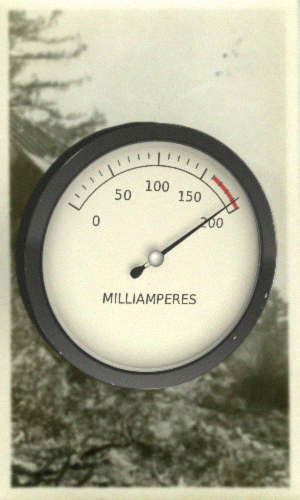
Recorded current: 190,mA
